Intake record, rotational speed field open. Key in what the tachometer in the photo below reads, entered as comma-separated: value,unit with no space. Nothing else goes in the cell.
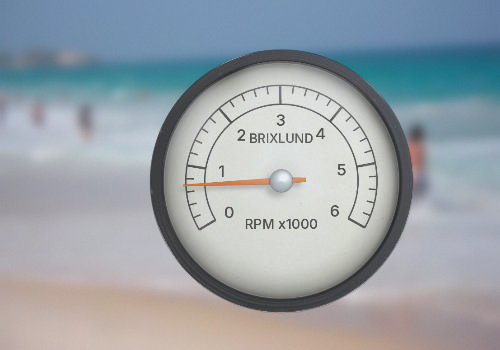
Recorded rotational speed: 700,rpm
